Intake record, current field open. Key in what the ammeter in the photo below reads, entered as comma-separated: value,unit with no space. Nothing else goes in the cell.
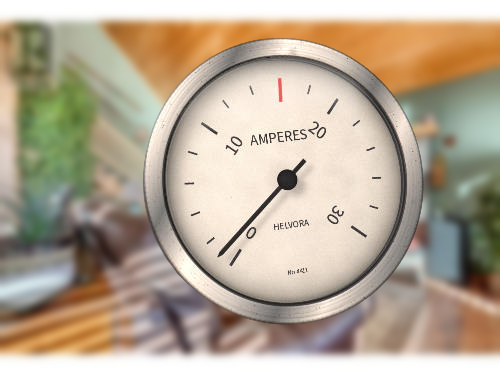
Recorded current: 1,A
